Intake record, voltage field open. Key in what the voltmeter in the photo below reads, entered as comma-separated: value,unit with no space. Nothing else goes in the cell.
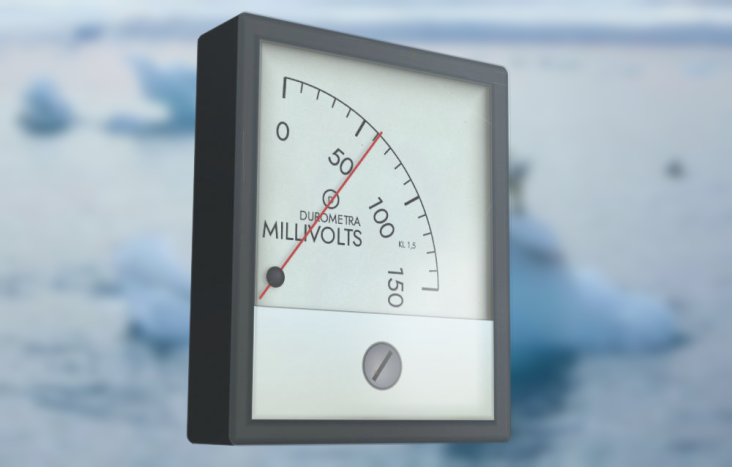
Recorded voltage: 60,mV
